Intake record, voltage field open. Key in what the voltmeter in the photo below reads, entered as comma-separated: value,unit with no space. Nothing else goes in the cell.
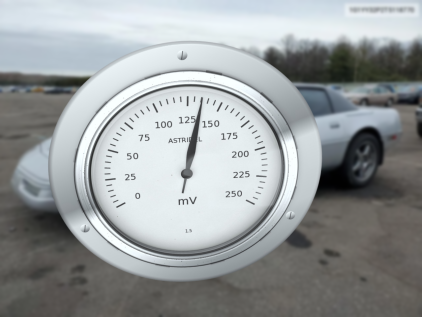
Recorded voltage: 135,mV
